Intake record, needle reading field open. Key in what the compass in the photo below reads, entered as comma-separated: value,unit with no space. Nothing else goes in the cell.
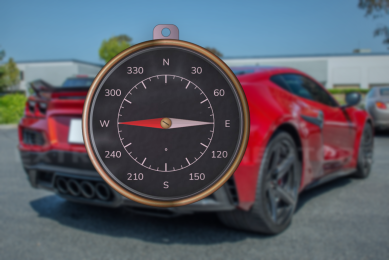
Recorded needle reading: 270,°
